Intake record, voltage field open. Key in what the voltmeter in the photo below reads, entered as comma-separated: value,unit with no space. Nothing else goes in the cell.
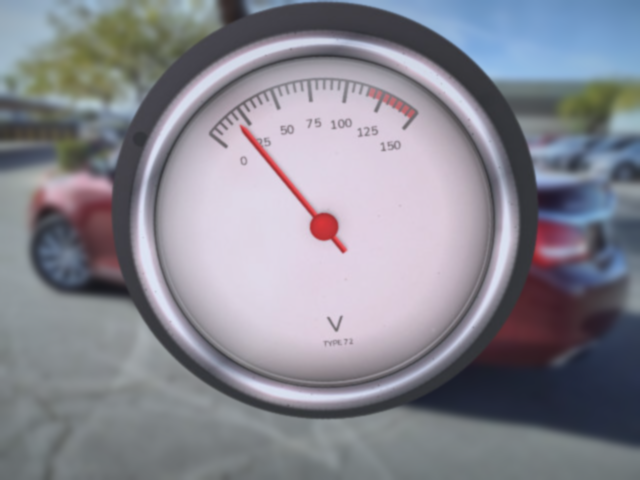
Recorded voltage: 20,V
